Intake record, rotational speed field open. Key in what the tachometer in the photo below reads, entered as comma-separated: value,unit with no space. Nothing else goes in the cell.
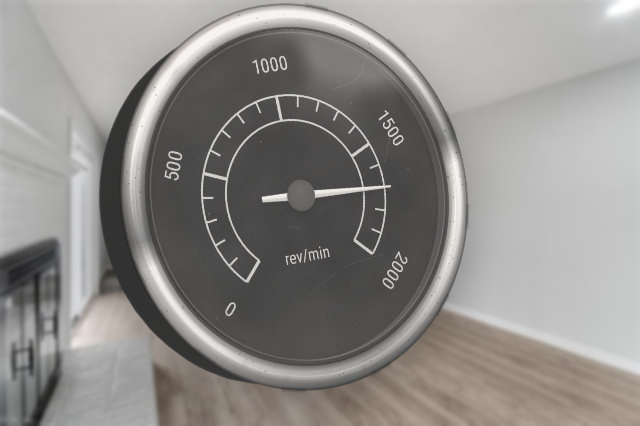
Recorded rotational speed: 1700,rpm
